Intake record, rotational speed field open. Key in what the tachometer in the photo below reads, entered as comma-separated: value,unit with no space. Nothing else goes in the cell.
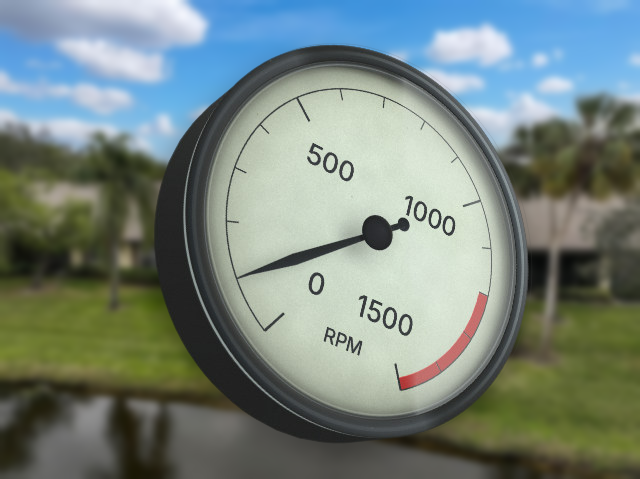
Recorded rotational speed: 100,rpm
